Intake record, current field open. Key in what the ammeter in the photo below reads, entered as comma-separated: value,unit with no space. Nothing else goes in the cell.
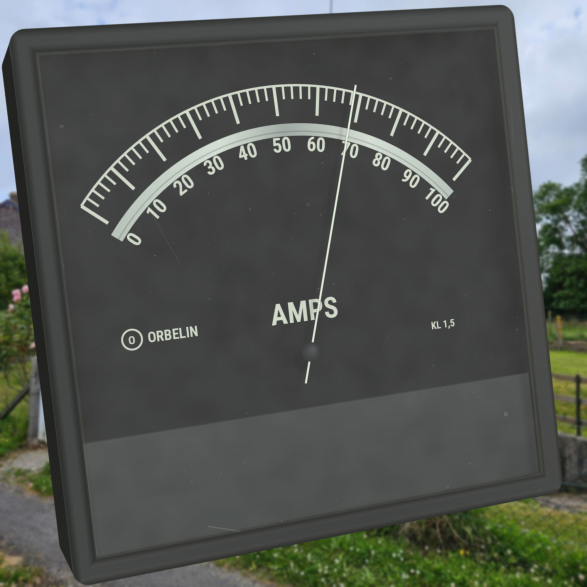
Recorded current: 68,A
